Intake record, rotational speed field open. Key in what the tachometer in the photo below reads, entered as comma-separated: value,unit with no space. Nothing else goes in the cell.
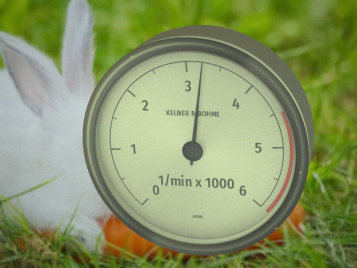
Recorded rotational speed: 3250,rpm
